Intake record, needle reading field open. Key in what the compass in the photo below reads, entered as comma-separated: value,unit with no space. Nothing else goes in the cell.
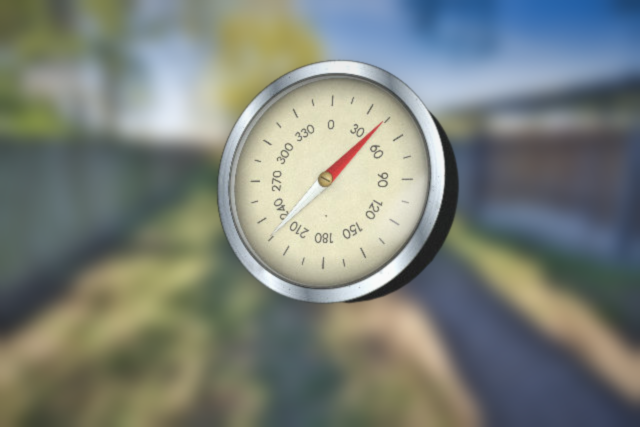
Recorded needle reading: 45,°
